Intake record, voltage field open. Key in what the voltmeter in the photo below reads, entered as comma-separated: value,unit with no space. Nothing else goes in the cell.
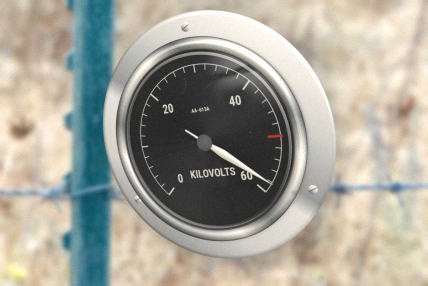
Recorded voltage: 58,kV
